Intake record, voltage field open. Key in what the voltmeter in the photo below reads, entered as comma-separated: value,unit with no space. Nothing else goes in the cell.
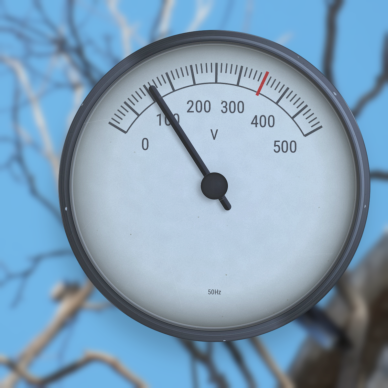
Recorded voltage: 110,V
